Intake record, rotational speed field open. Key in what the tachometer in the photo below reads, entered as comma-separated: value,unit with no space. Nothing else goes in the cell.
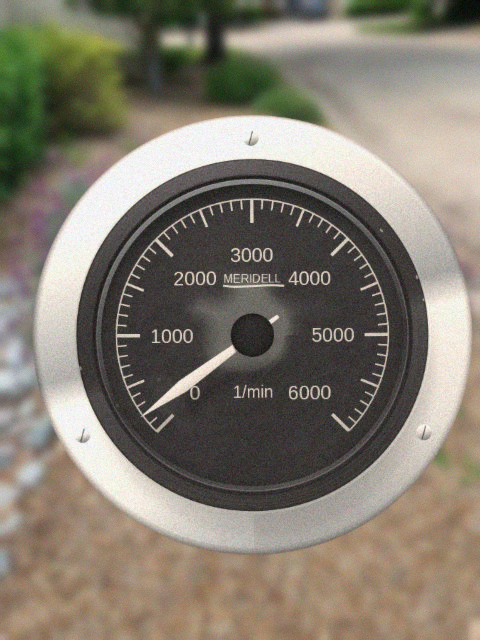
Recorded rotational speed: 200,rpm
